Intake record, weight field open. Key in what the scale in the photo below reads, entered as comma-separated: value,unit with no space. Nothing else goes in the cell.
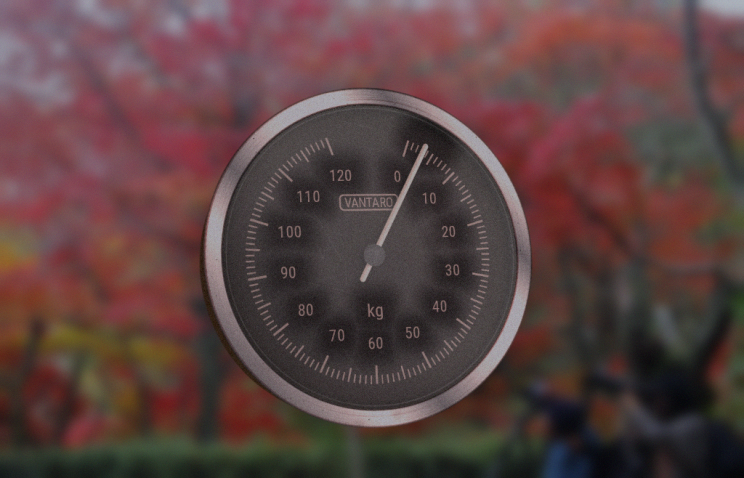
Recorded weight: 3,kg
